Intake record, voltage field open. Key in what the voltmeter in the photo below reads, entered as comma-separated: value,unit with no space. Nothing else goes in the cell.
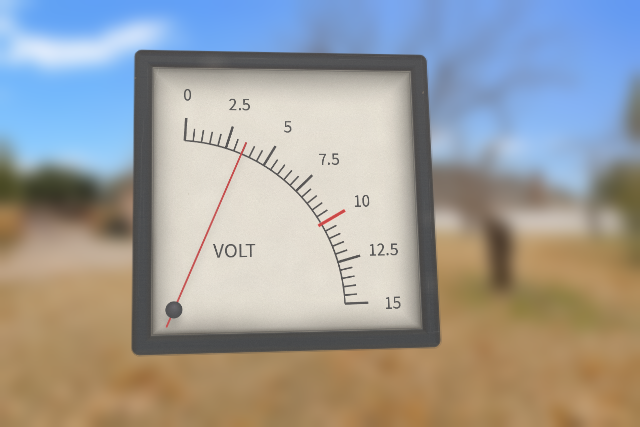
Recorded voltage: 3.5,V
